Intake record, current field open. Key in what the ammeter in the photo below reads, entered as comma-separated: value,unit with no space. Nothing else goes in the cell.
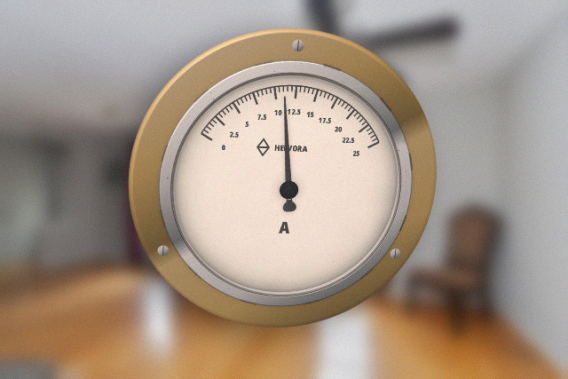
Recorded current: 11,A
